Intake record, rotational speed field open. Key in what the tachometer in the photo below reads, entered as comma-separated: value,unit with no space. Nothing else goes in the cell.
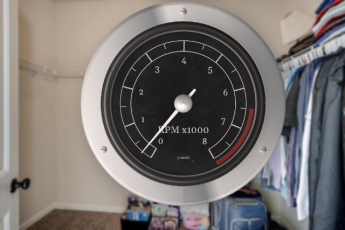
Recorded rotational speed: 250,rpm
